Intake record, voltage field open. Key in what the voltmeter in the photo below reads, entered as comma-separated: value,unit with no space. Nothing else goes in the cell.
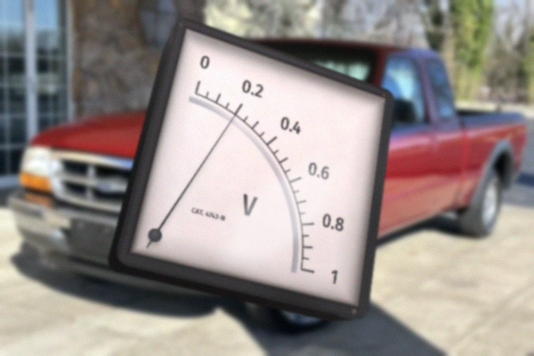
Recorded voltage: 0.2,V
